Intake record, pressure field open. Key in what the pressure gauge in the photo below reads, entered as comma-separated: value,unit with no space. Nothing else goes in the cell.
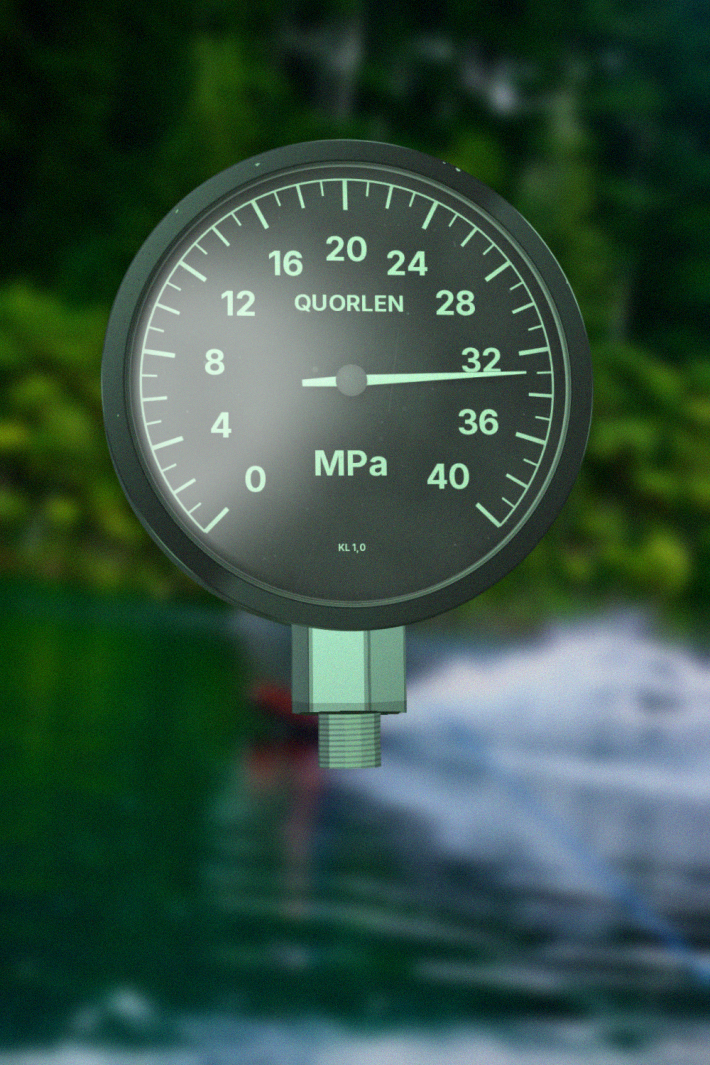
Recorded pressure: 33,MPa
